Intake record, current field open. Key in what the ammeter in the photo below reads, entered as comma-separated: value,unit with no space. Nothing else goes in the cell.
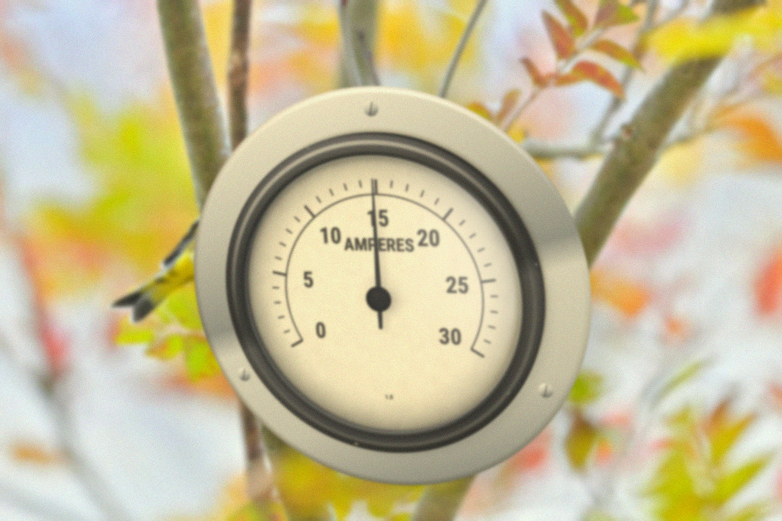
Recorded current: 15,A
